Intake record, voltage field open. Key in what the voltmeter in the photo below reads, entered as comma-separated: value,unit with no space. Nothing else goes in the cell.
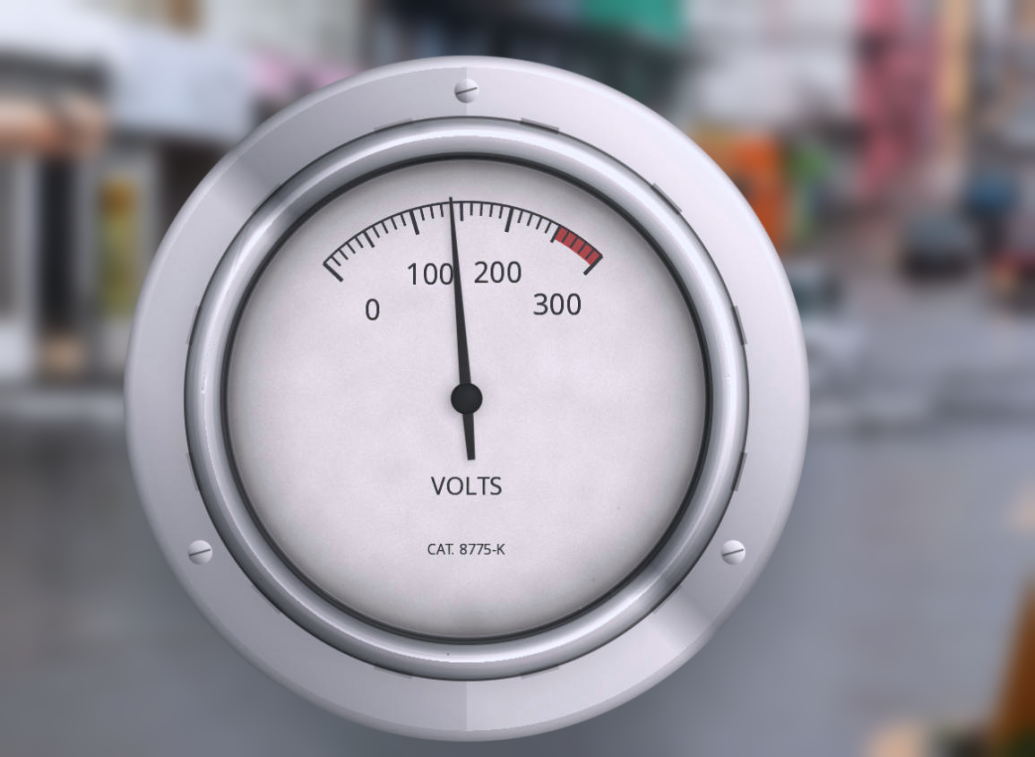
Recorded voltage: 140,V
